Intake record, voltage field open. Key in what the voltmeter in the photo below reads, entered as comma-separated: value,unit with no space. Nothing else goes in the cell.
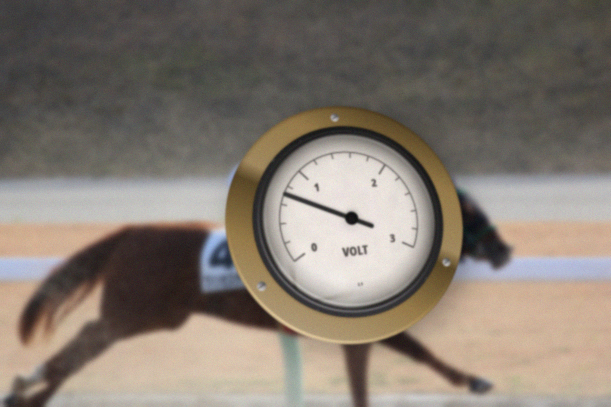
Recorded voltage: 0.7,V
